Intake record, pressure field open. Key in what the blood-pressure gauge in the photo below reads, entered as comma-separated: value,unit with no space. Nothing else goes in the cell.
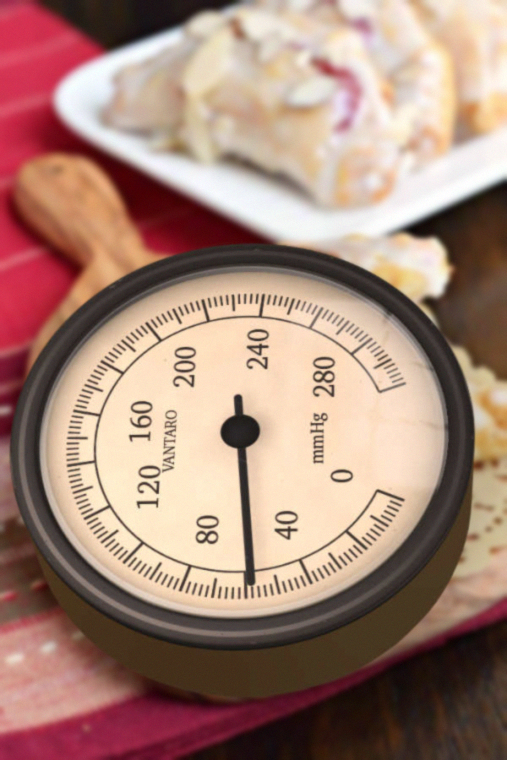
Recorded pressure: 58,mmHg
